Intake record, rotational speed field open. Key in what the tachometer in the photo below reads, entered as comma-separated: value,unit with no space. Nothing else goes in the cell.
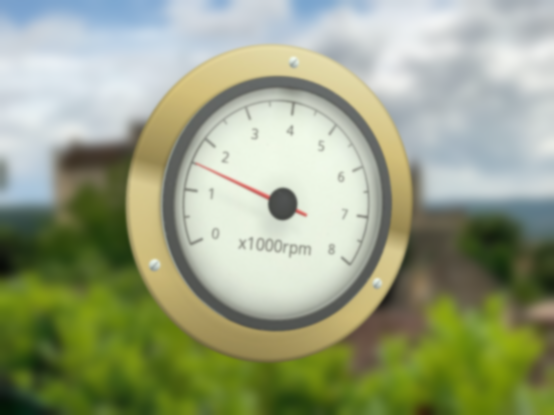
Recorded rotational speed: 1500,rpm
